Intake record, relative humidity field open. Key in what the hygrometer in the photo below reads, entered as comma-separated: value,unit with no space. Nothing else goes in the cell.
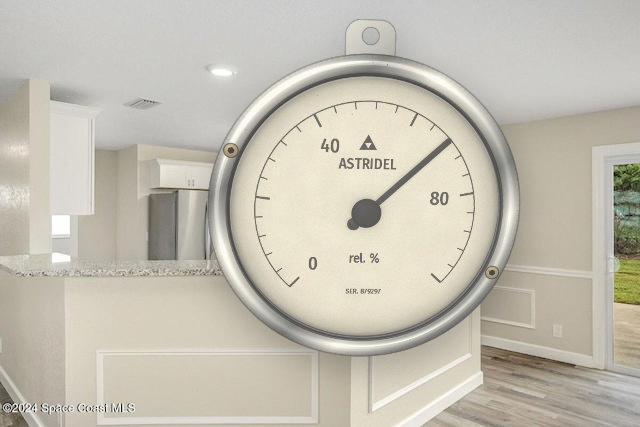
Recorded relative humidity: 68,%
